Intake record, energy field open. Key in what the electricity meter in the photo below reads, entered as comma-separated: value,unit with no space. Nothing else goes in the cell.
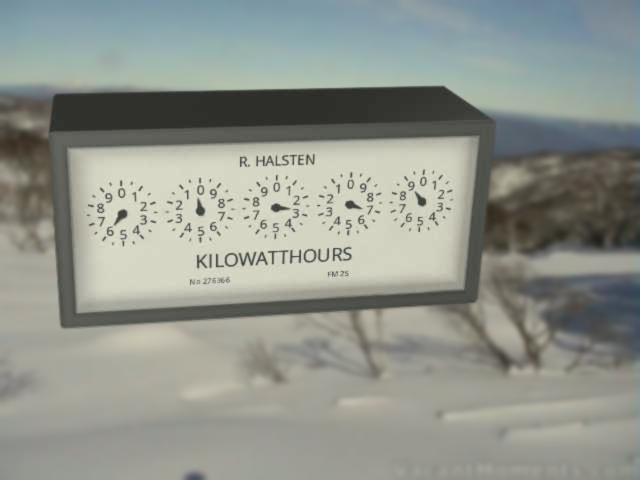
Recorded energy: 60269,kWh
